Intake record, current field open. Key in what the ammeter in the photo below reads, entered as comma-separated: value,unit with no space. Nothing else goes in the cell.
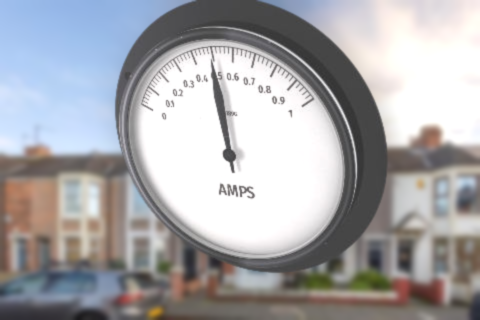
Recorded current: 0.5,A
